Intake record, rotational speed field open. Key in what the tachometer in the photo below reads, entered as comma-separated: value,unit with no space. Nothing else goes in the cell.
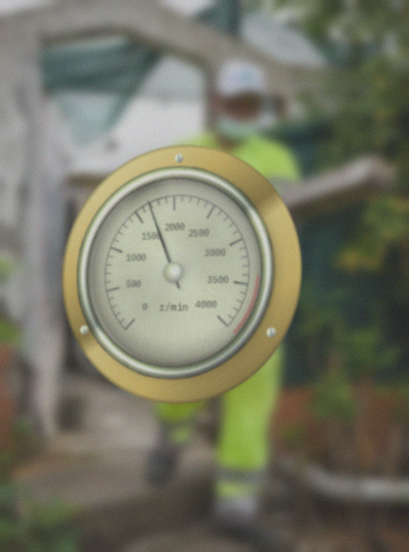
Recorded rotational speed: 1700,rpm
